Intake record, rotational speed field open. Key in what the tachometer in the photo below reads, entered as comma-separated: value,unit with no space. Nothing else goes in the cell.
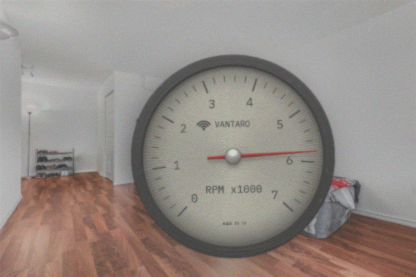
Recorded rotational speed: 5800,rpm
